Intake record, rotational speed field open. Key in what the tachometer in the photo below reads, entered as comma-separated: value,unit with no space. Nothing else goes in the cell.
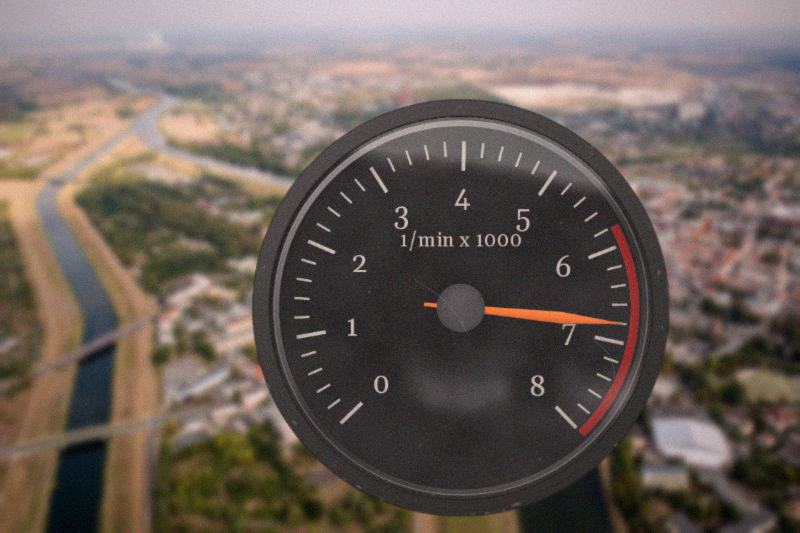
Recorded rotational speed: 6800,rpm
